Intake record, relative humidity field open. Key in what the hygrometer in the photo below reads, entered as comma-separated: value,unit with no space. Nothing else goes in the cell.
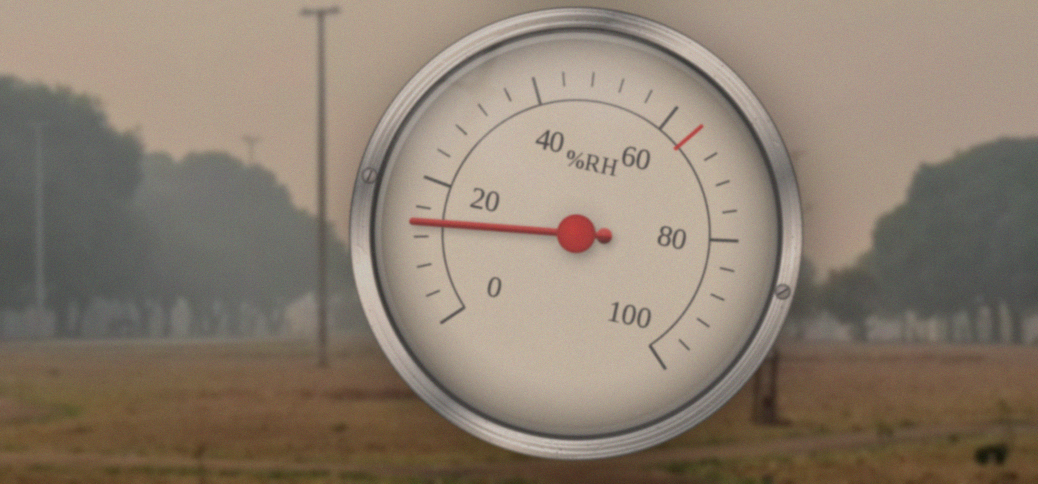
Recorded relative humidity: 14,%
